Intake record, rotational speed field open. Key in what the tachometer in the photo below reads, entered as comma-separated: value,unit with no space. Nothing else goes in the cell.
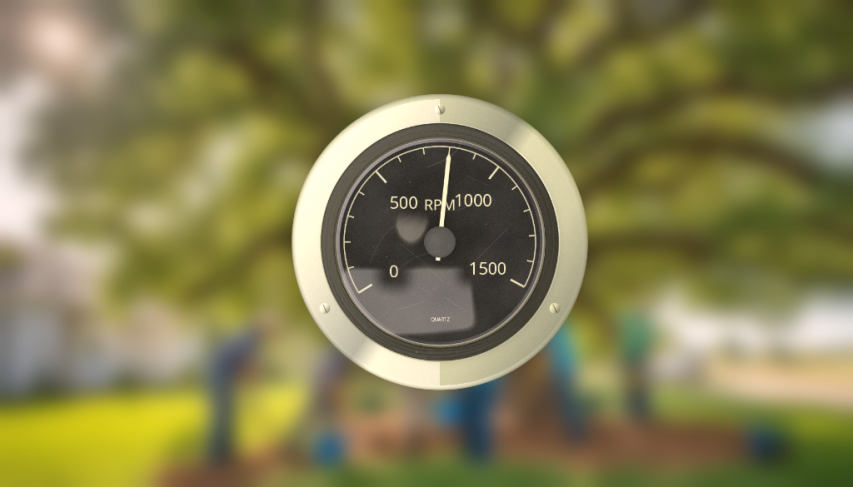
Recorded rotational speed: 800,rpm
